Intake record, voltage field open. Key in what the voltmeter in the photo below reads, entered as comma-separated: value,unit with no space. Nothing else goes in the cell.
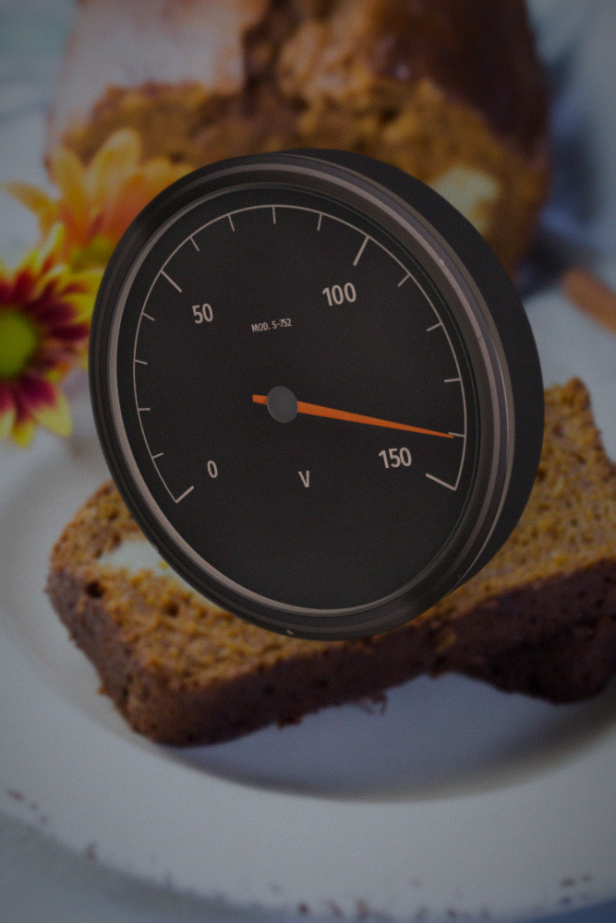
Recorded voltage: 140,V
